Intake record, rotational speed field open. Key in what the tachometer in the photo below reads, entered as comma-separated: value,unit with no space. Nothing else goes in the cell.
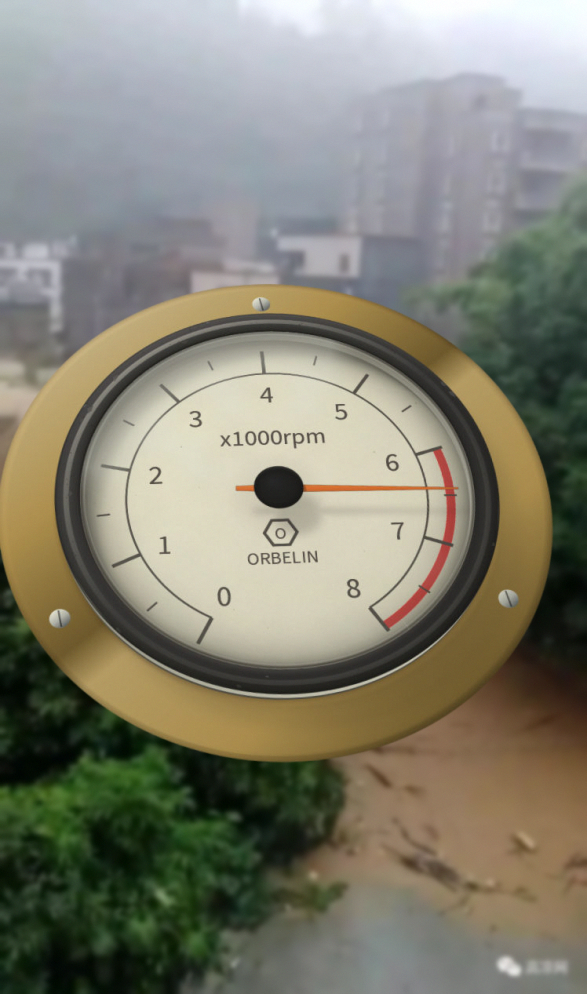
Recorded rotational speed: 6500,rpm
